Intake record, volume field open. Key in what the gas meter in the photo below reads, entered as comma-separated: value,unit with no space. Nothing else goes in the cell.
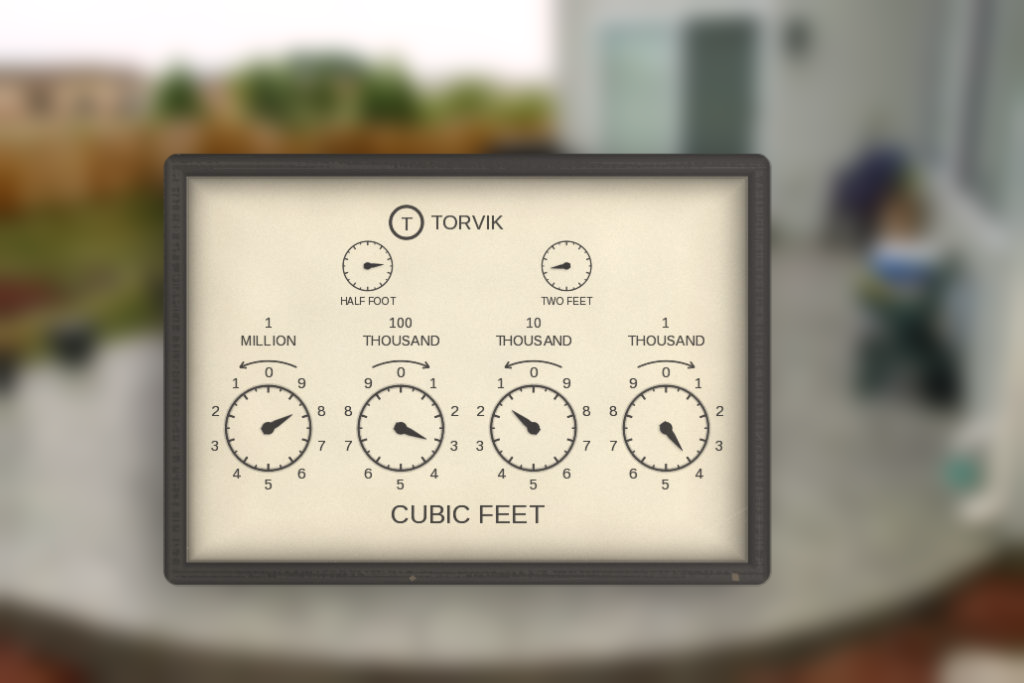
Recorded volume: 831400,ft³
